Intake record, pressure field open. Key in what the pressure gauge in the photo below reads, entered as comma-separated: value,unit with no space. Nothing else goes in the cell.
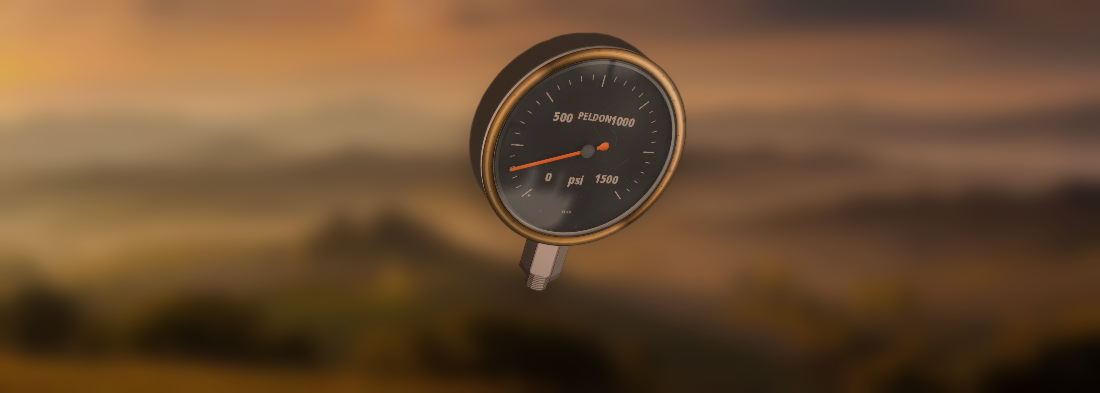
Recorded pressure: 150,psi
